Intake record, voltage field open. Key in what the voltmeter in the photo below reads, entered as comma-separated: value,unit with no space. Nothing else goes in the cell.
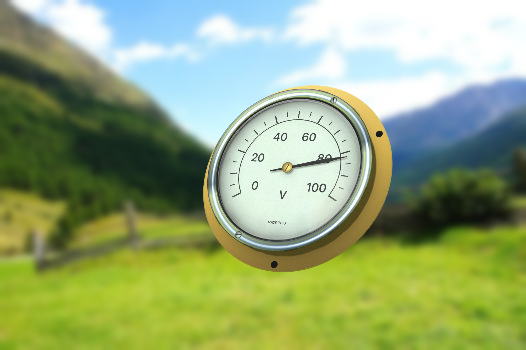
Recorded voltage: 82.5,V
